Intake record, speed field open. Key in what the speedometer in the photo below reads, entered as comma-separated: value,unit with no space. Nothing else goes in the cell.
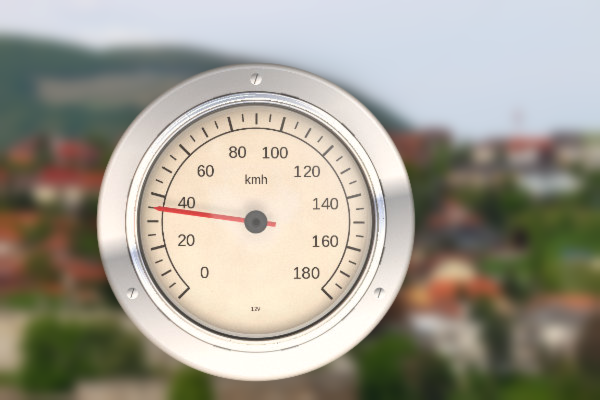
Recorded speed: 35,km/h
